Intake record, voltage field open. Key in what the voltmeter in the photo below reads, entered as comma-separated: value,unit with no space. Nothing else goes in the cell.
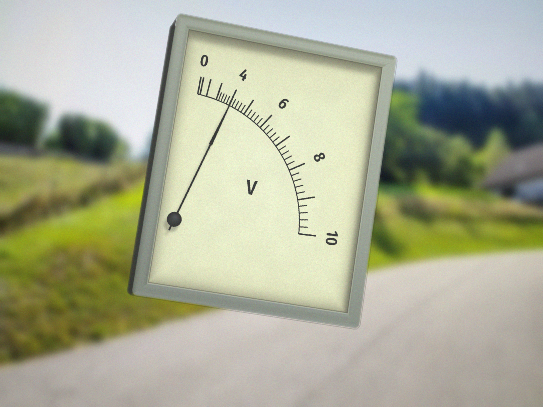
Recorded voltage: 4,V
